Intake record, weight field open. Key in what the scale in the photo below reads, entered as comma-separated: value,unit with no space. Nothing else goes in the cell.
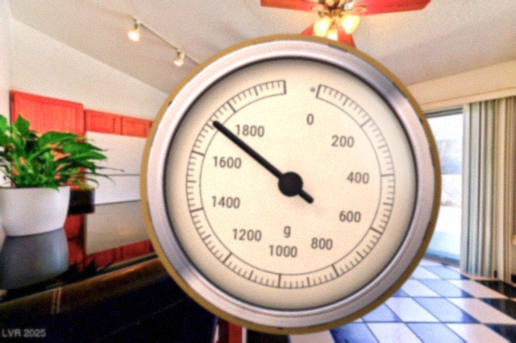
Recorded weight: 1720,g
